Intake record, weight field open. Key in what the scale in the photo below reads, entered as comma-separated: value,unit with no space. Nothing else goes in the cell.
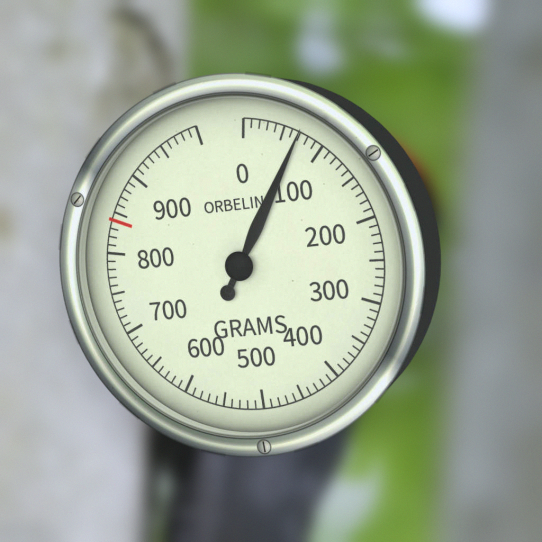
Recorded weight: 70,g
